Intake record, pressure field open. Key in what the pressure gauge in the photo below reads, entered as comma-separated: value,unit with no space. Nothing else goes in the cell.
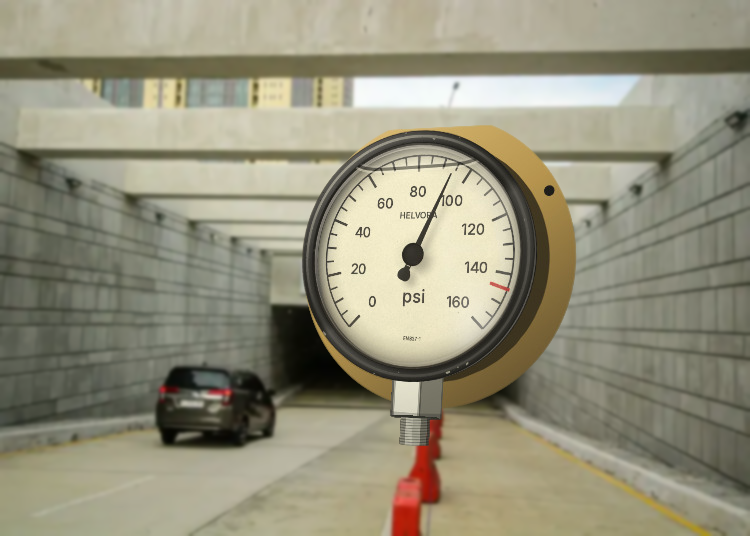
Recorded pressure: 95,psi
